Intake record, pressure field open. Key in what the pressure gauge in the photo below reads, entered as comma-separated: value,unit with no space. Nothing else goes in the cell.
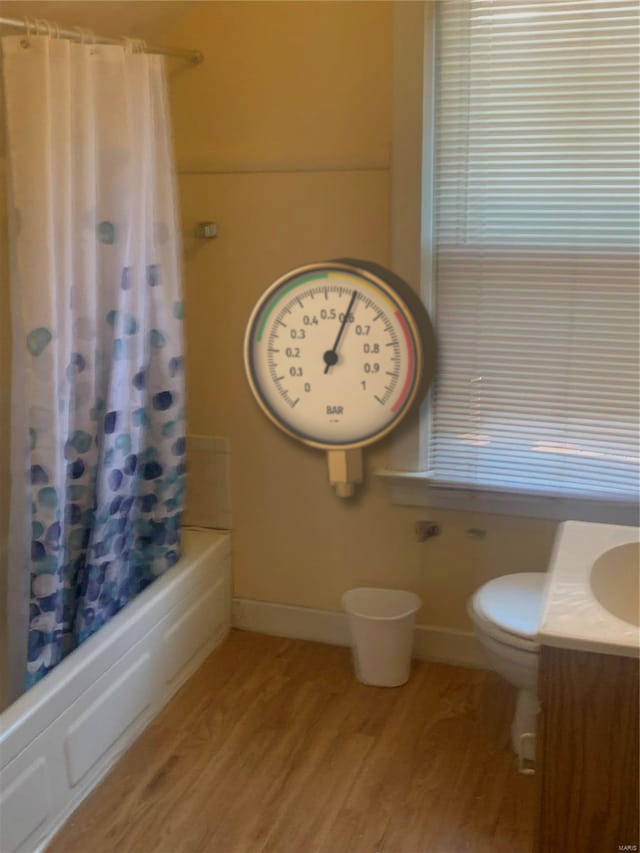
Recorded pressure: 0.6,bar
